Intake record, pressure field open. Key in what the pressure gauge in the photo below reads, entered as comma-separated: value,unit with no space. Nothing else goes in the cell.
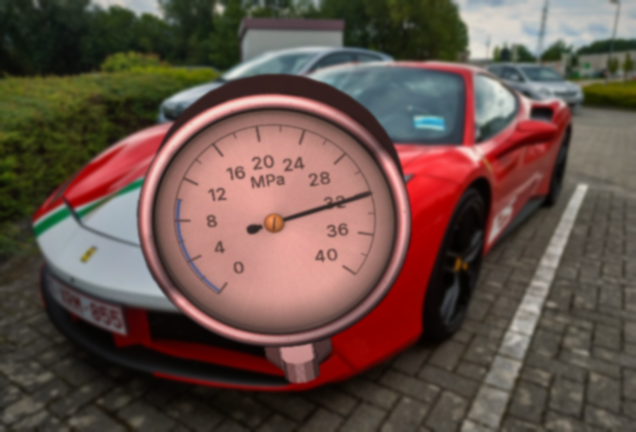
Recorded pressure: 32,MPa
